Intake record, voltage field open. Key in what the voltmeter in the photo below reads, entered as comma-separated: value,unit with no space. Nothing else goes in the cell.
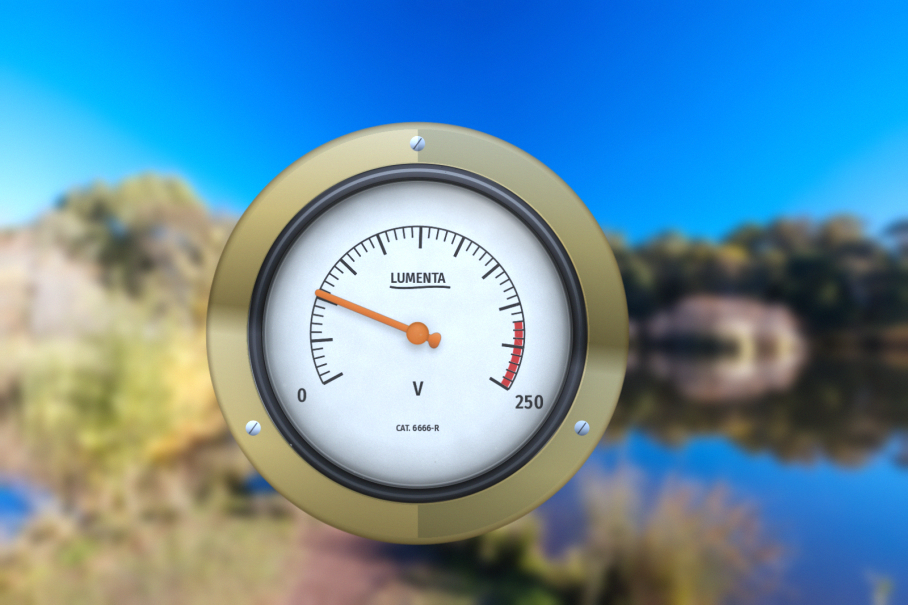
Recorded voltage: 52.5,V
